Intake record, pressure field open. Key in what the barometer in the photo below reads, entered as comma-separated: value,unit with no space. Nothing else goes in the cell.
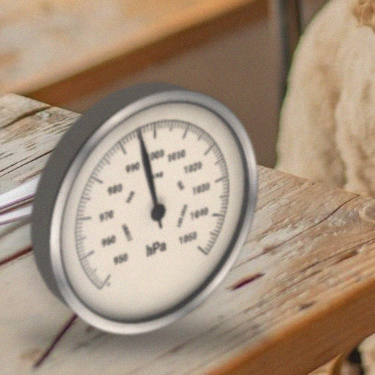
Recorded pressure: 995,hPa
